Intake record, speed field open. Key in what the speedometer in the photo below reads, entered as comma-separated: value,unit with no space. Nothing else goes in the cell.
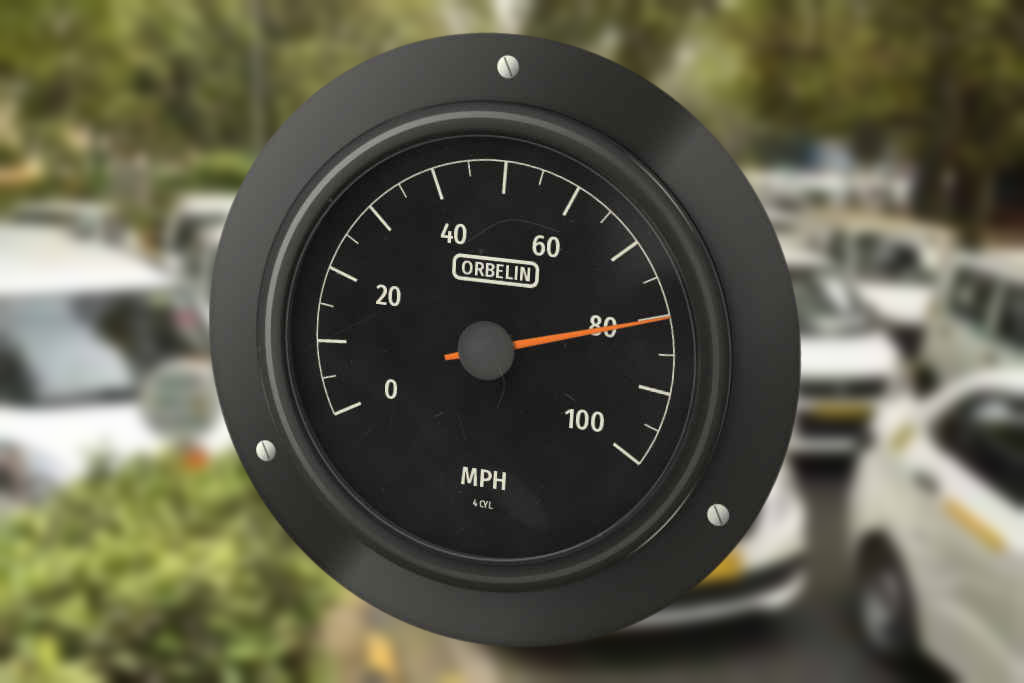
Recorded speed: 80,mph
